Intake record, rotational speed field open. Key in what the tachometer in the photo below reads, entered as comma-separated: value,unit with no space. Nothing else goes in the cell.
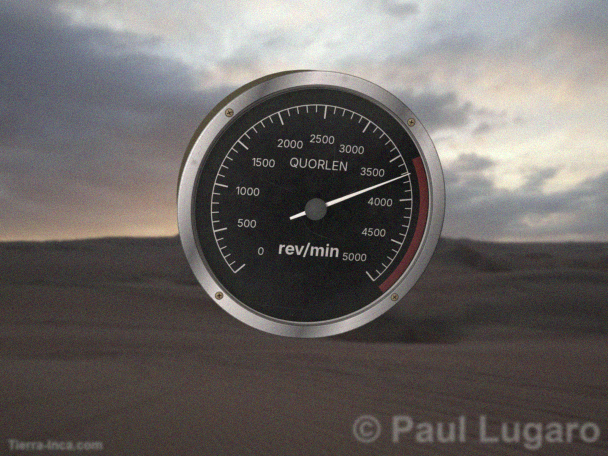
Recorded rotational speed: 3700,rpm
